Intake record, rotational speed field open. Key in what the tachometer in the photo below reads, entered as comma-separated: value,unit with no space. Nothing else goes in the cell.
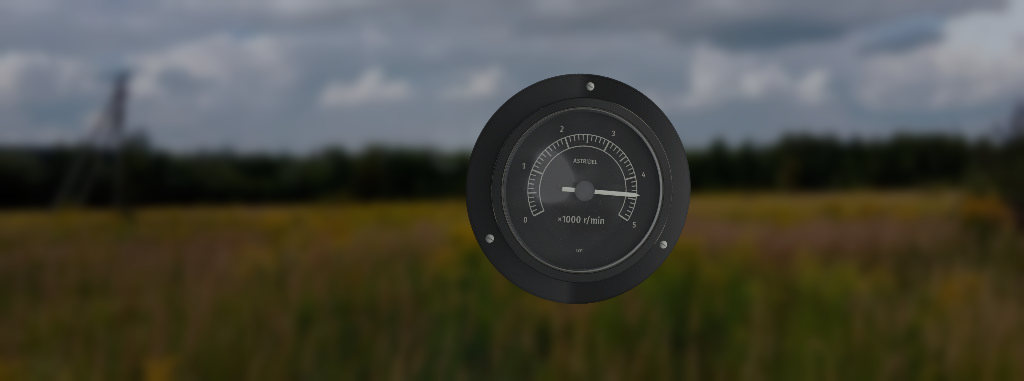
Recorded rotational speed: 4400,rpm
